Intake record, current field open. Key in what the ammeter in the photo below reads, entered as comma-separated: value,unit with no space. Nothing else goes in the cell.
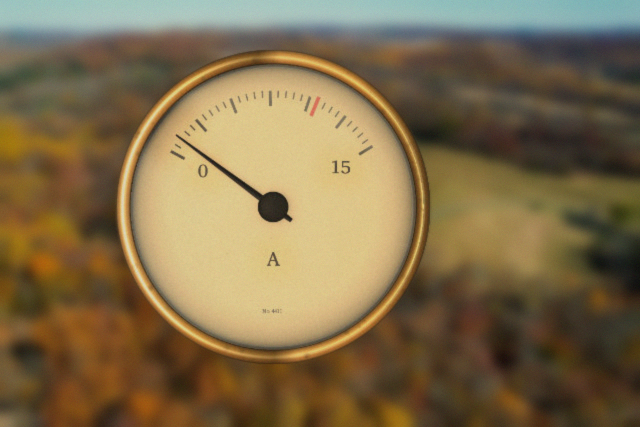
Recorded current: 1,A
